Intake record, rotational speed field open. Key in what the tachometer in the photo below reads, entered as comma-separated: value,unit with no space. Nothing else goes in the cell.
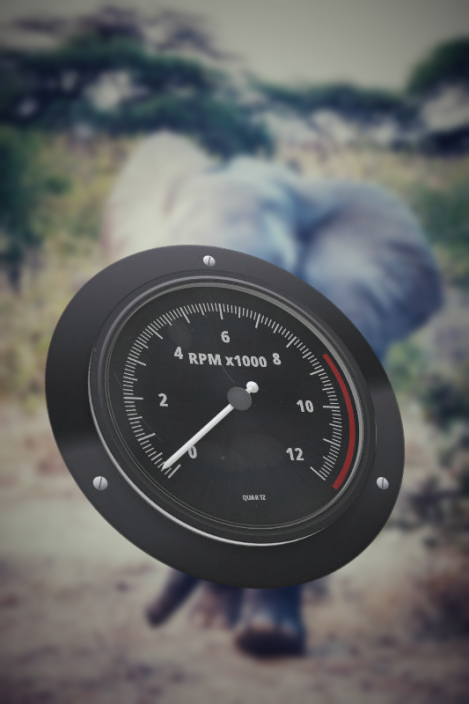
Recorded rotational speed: 200,rpm
